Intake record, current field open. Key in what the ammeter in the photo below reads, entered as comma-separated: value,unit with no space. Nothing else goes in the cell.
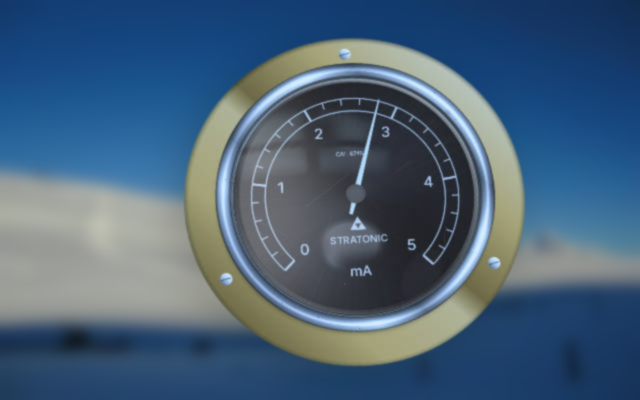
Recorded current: 2.8,mA
